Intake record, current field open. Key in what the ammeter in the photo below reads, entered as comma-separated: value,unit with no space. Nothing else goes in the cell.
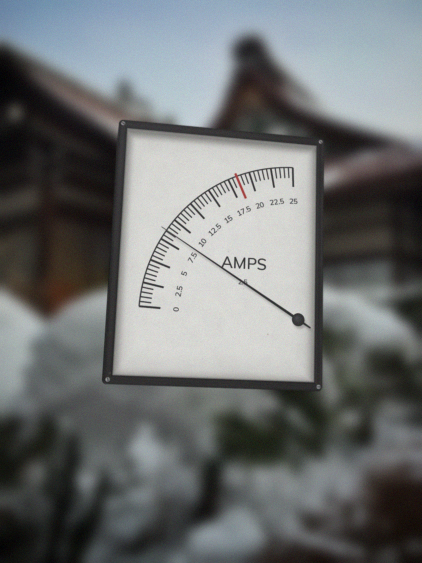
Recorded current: 8.5,A
